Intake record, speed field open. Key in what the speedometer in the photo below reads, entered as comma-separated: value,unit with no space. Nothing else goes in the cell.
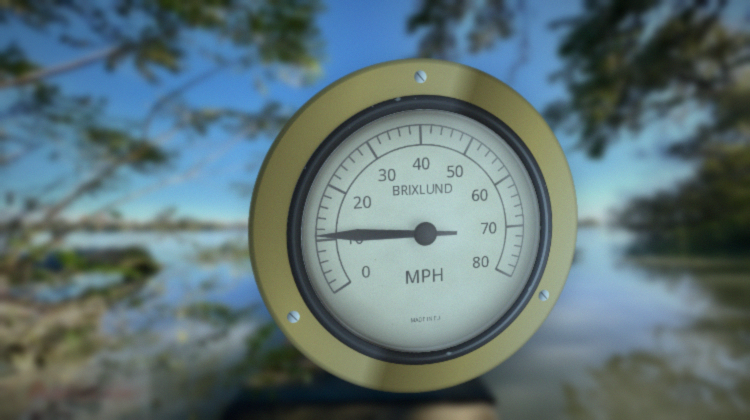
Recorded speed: 11,mph
